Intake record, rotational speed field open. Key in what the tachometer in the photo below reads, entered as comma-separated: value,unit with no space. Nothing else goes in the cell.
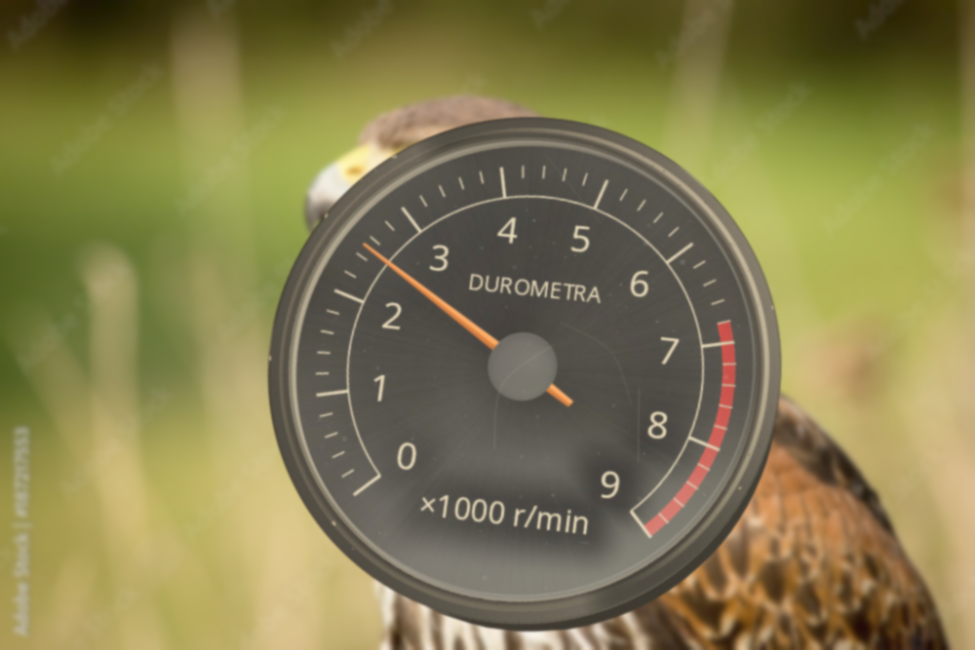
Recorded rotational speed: 2500,rpm
